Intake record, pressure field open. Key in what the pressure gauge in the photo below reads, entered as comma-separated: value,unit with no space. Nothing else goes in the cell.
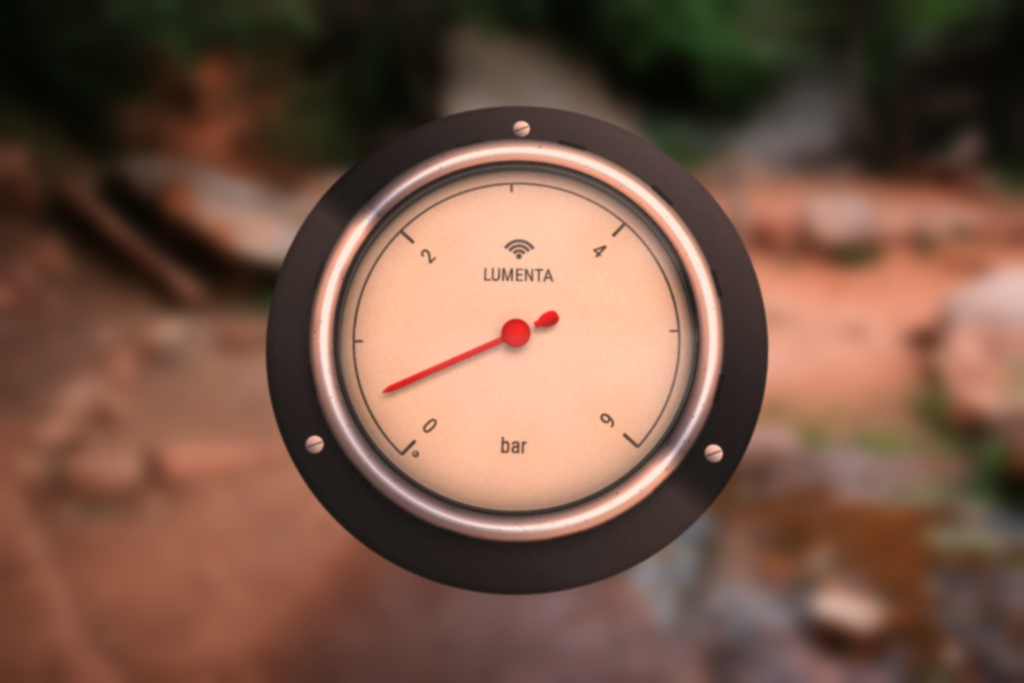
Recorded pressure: 0.5,bar
